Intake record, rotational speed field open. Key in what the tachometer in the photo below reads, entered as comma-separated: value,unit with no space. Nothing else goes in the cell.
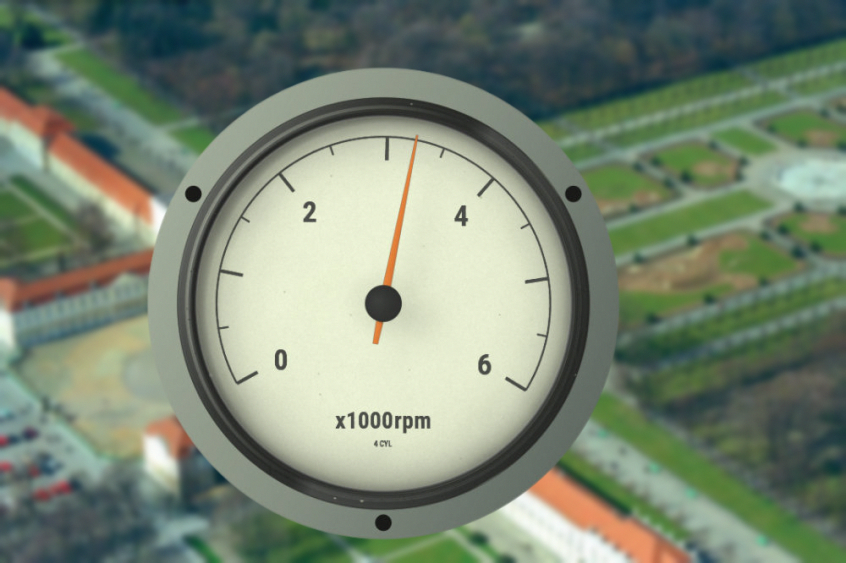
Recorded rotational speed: 3250,rpm
